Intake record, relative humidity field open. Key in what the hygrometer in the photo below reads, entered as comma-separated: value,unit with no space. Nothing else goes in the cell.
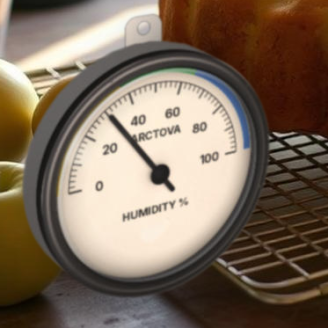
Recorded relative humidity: 30,%
